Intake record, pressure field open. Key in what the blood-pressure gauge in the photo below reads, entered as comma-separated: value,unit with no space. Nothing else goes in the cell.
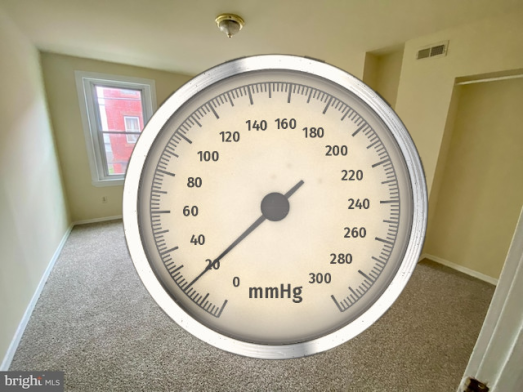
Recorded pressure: 20,mmHg
